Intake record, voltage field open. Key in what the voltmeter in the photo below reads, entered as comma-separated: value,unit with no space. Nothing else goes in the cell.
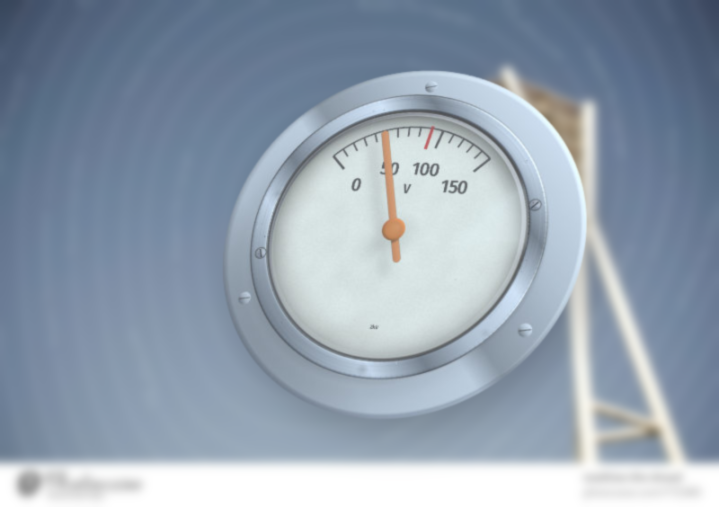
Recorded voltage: 50,V
